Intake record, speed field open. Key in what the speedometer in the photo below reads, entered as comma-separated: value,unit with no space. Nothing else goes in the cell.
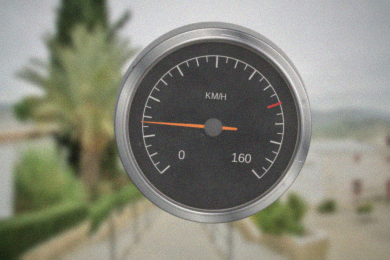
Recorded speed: 27.5,km/h
